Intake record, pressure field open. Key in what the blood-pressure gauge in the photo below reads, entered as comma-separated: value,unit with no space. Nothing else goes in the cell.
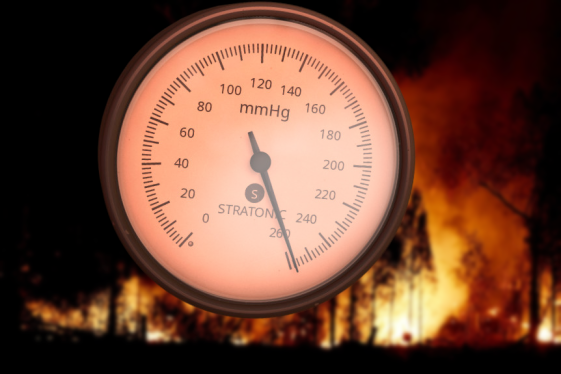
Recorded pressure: 258,mmHg
